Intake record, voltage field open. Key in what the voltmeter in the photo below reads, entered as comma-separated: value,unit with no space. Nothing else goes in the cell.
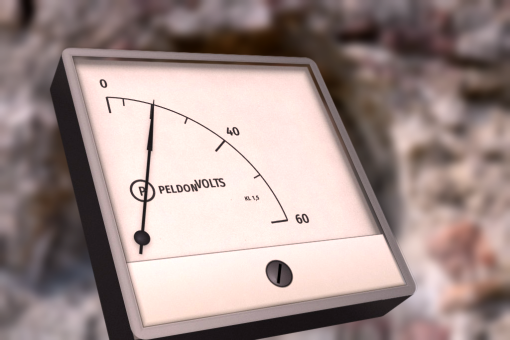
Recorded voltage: 20,V
